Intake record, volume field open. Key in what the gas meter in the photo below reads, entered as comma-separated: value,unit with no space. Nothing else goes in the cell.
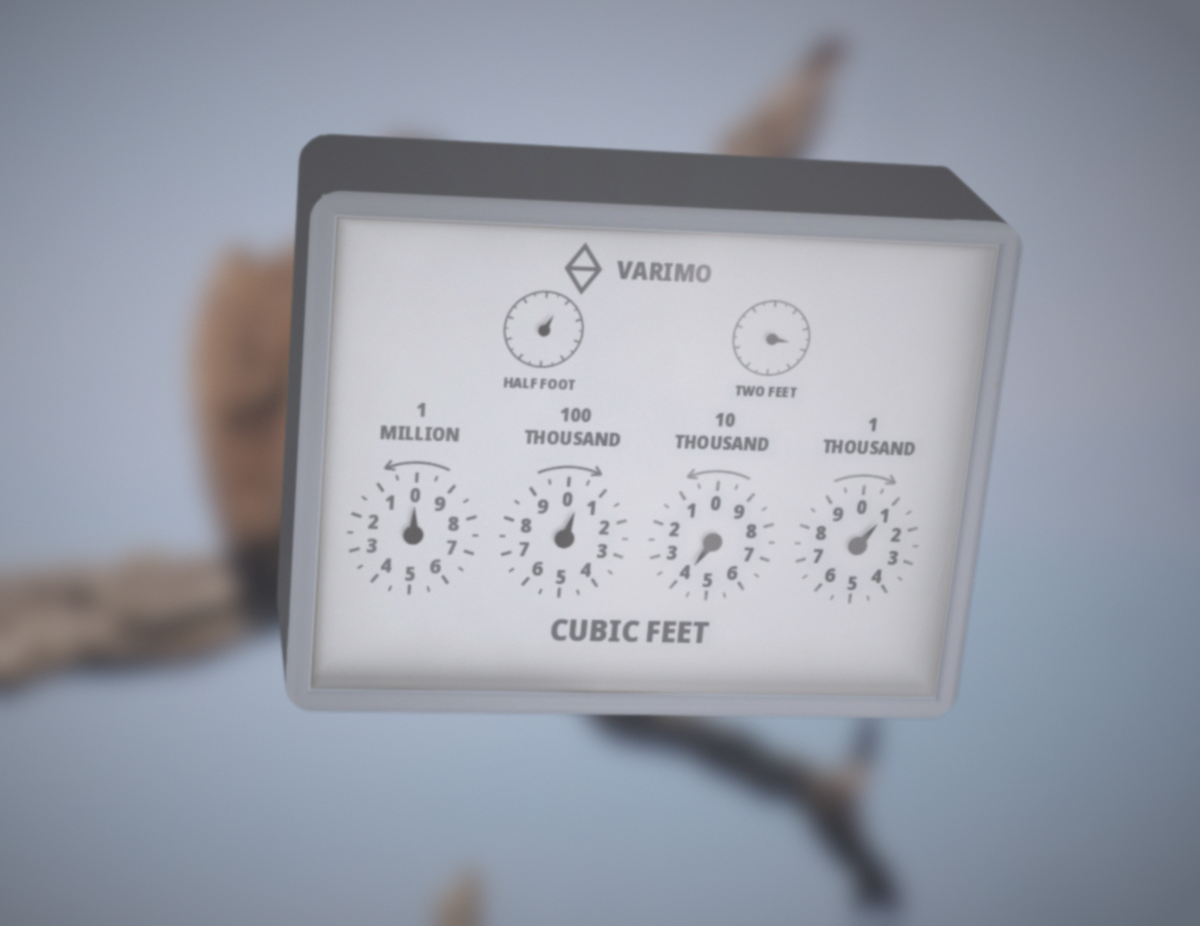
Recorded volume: 4100,ft³
